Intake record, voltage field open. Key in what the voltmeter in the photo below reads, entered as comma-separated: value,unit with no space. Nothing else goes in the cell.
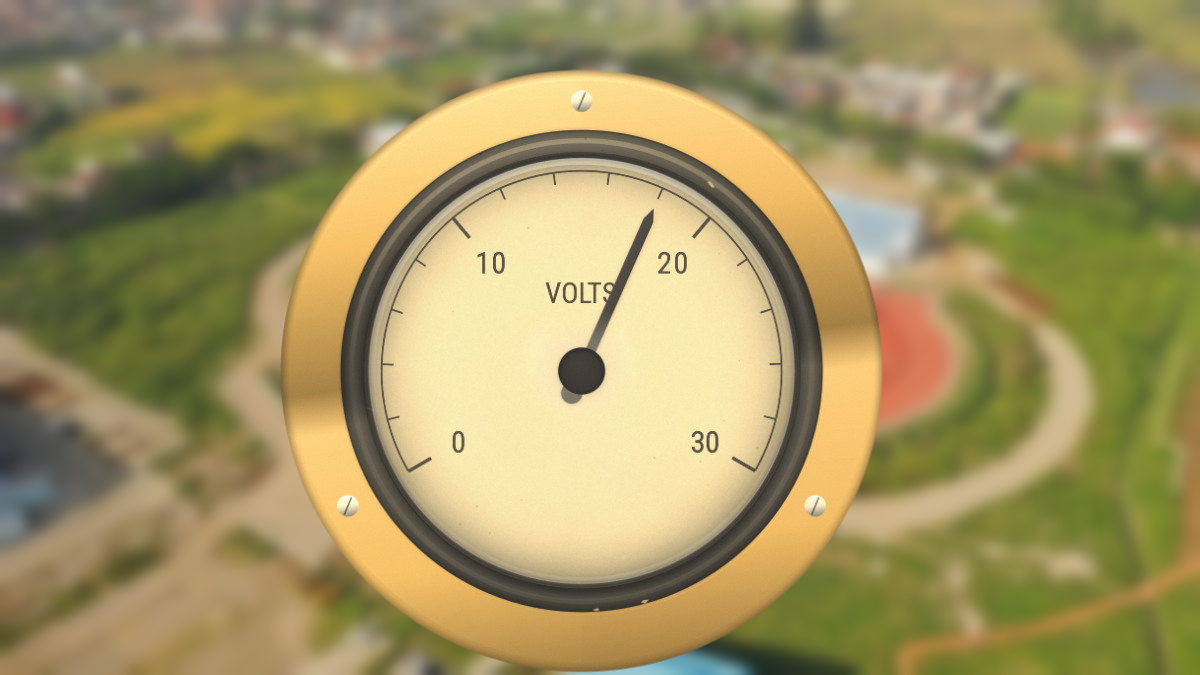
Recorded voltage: 18,V
